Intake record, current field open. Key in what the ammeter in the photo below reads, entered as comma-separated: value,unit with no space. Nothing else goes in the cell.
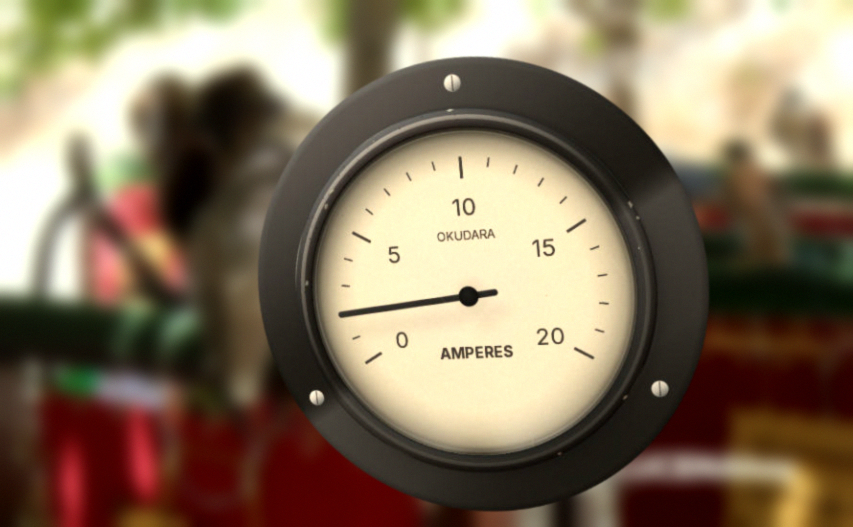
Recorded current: 2,A
